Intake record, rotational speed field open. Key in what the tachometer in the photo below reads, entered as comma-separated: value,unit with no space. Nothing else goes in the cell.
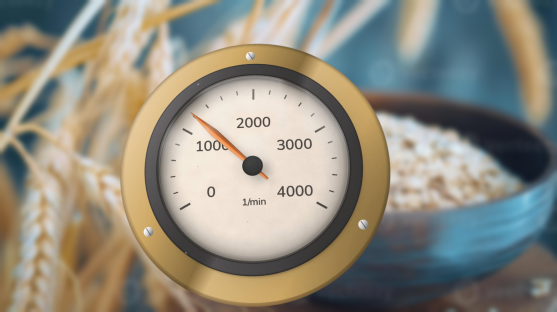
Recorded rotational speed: 1200,rpm
